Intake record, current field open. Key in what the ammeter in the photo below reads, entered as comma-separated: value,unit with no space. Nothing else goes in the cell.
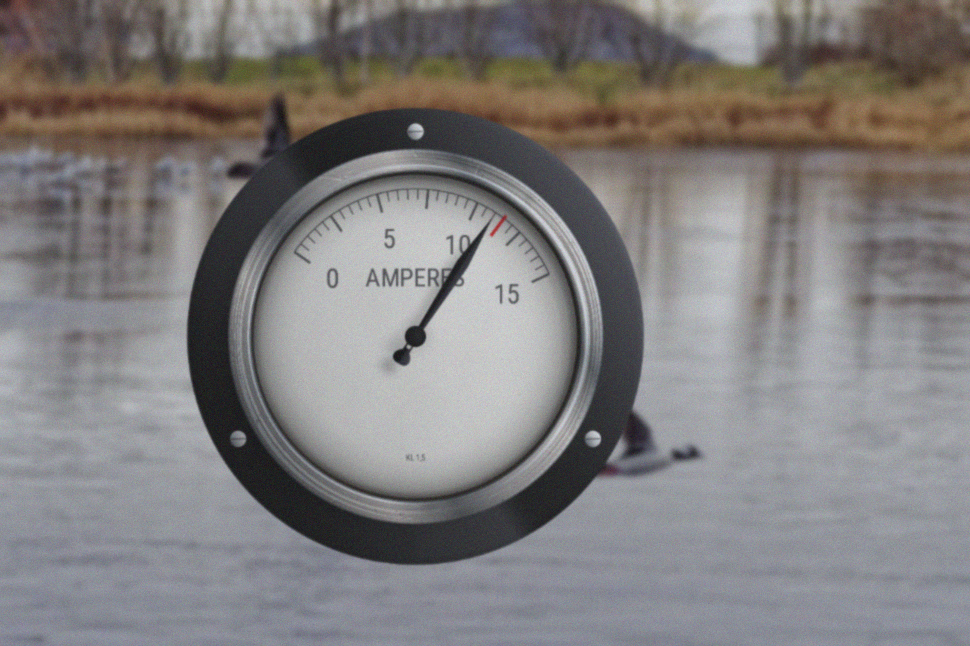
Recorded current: 11,A
